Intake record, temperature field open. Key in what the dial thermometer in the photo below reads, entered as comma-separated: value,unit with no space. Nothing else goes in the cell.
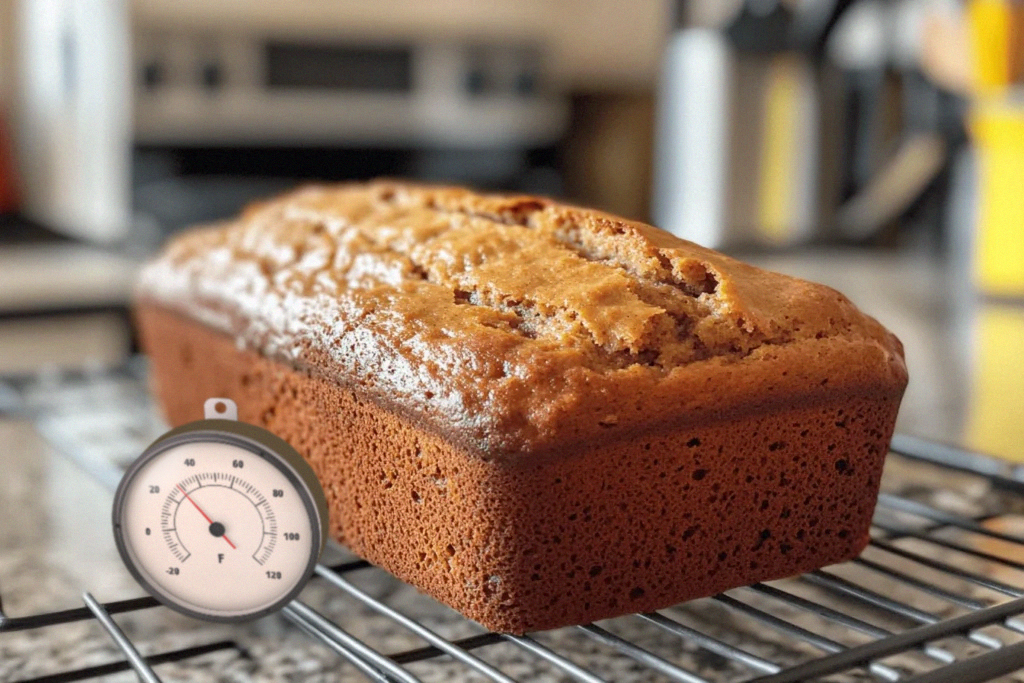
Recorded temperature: 30,°F
